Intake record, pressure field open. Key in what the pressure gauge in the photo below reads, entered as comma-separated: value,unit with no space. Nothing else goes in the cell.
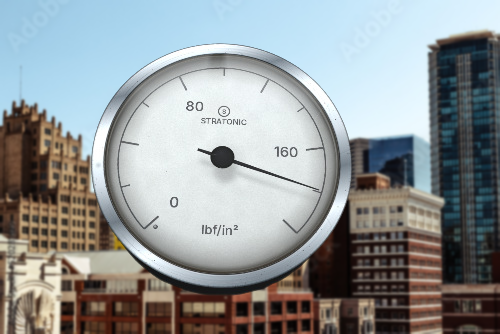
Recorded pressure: 180,psi
